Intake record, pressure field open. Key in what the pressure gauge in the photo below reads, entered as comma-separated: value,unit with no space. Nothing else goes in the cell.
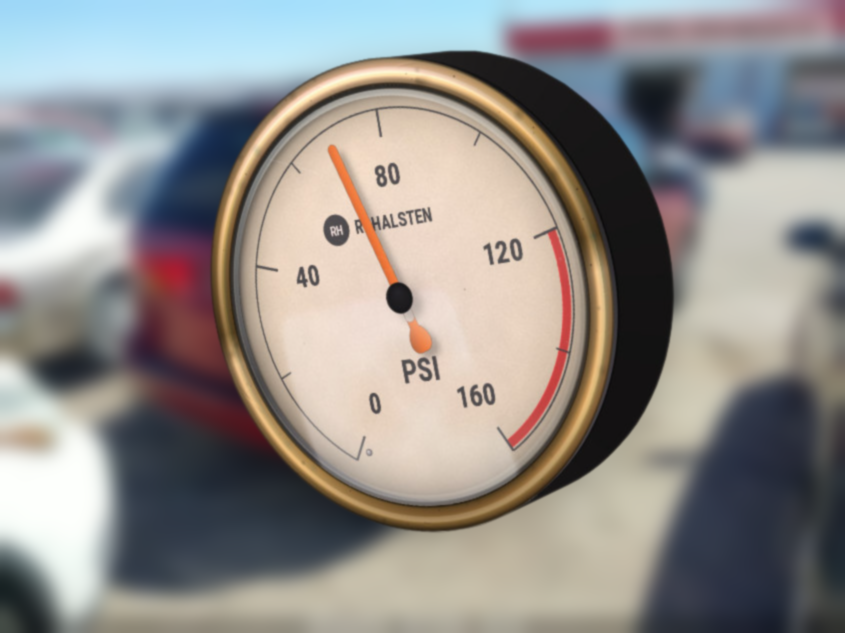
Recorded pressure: 70,psi
